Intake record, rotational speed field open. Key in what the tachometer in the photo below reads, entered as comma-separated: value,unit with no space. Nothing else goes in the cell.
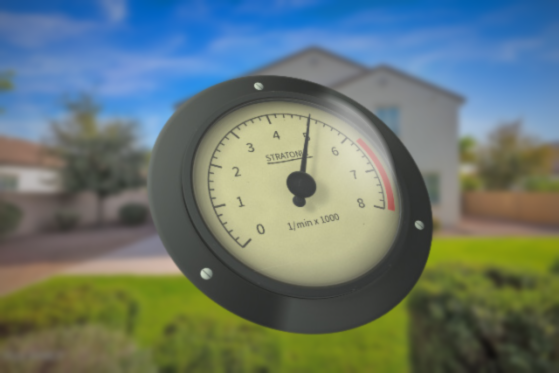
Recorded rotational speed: 5000,rpm
